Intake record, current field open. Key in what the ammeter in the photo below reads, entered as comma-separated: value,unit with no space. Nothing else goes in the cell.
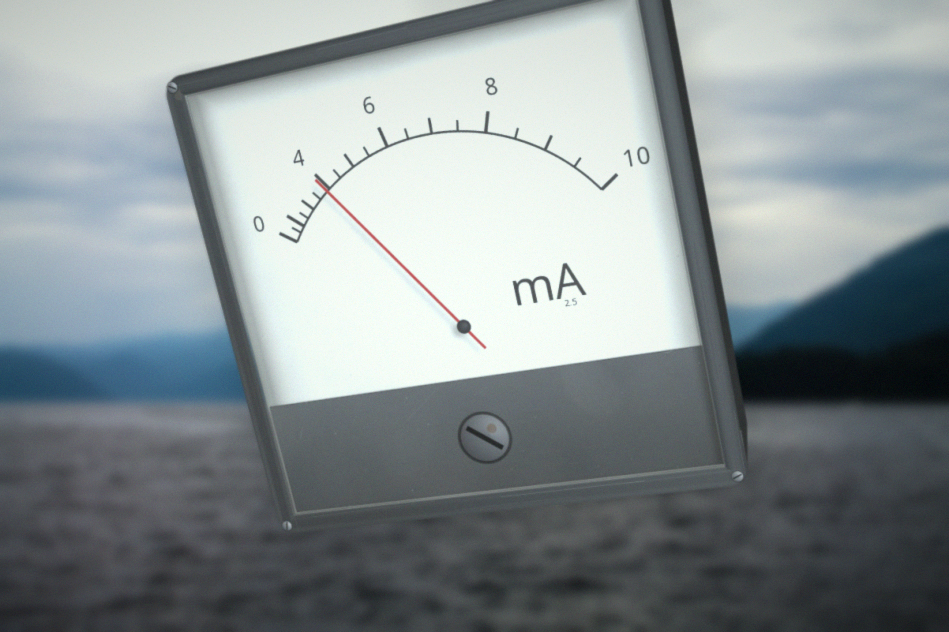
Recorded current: 4,mA
